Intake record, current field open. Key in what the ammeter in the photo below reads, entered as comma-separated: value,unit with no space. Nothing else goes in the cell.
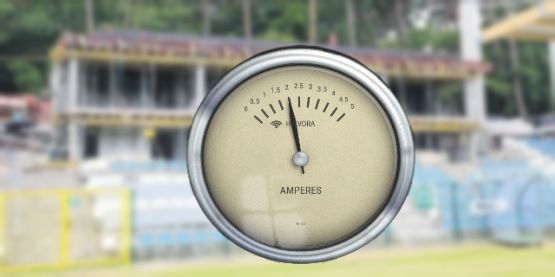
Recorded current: 2,A
